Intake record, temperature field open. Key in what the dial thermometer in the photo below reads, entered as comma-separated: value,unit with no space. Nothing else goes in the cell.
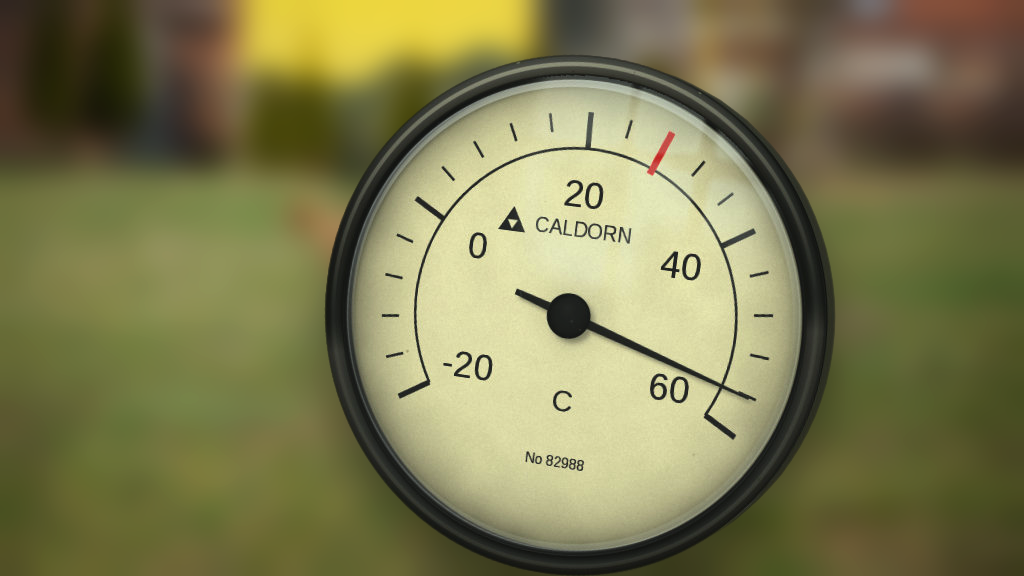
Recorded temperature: 56,°C
